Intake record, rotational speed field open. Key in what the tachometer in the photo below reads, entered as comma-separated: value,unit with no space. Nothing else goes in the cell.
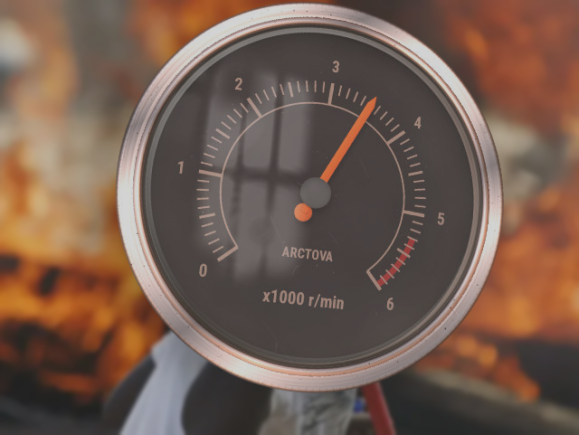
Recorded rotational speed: 3500,rpm
